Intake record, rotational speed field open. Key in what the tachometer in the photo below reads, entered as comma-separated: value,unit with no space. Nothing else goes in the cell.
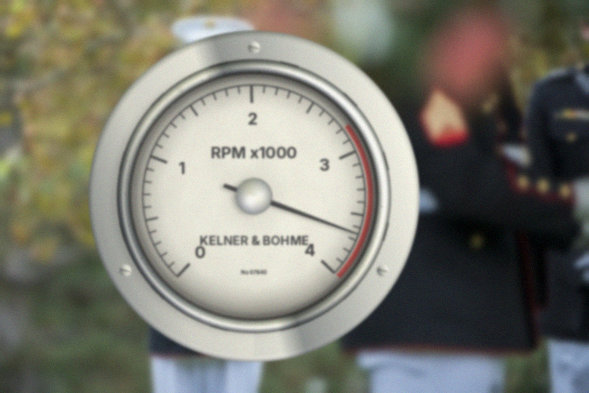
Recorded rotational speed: 3650,rpm
